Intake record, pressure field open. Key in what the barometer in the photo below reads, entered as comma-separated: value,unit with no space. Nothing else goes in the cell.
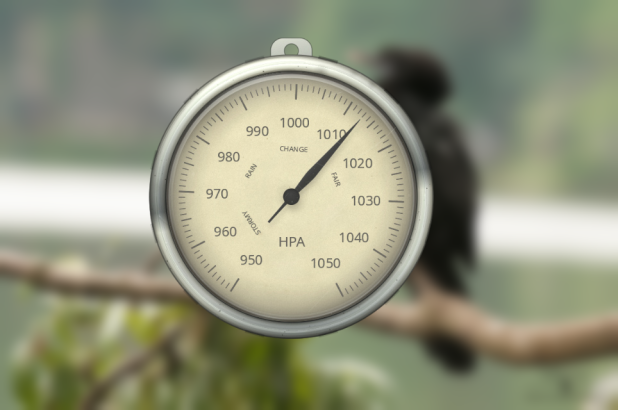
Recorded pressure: 1013,hPa
